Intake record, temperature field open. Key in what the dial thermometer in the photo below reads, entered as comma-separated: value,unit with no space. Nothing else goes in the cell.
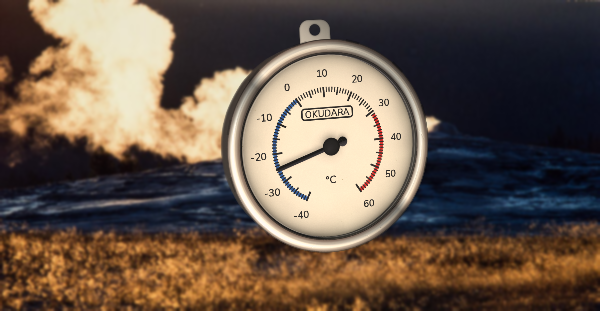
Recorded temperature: -25,°C
